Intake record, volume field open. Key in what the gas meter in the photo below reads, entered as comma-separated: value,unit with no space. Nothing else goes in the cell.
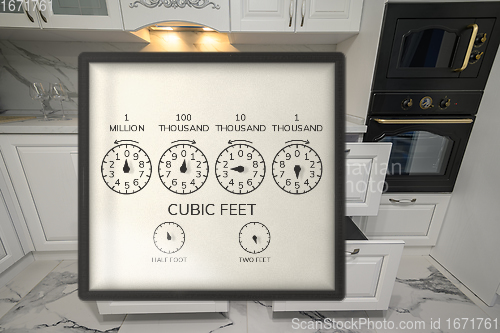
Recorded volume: 2500,ft³
